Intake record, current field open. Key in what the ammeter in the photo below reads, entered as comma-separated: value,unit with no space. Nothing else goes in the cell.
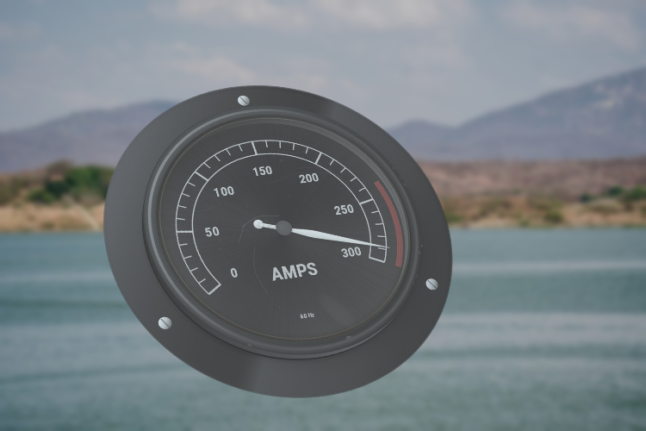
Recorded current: 290,A
